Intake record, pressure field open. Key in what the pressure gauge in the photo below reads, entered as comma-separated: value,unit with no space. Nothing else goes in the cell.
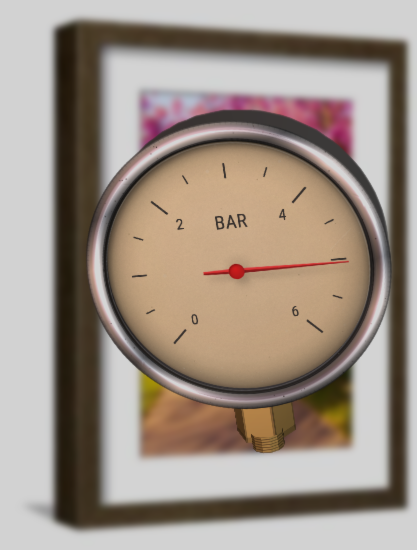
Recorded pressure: 5,bar
